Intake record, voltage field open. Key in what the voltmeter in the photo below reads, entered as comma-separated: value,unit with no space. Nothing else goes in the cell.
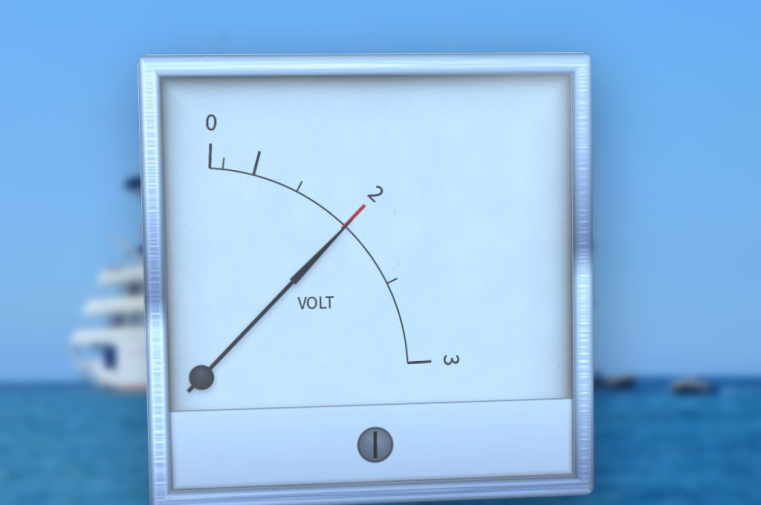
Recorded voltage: 2,V
